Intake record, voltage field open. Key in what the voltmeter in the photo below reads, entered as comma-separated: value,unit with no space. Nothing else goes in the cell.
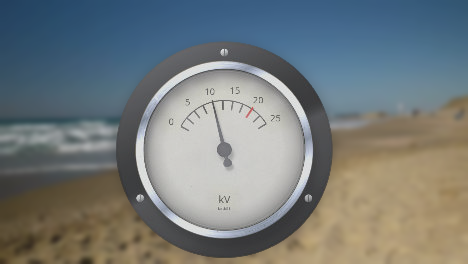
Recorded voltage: 10,kV
